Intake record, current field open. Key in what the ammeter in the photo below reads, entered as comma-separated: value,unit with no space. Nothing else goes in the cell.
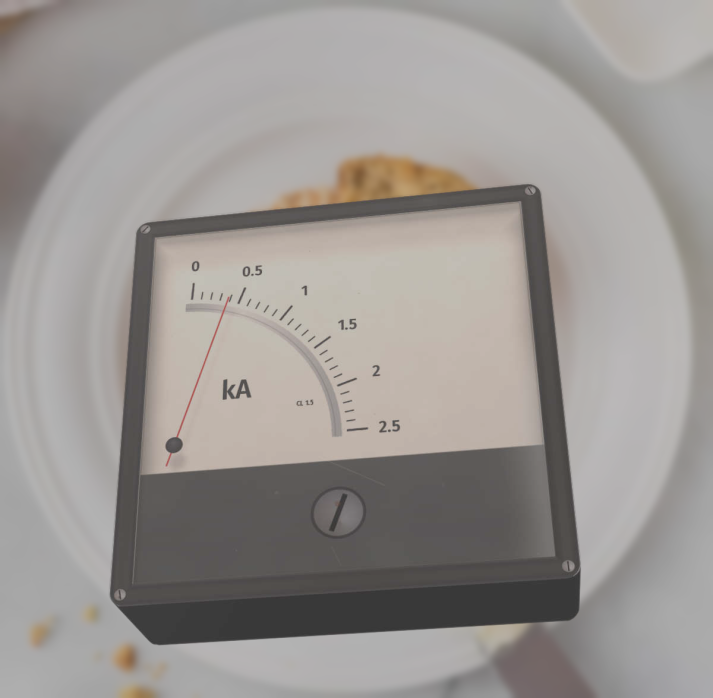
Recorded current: 0.4,kA
